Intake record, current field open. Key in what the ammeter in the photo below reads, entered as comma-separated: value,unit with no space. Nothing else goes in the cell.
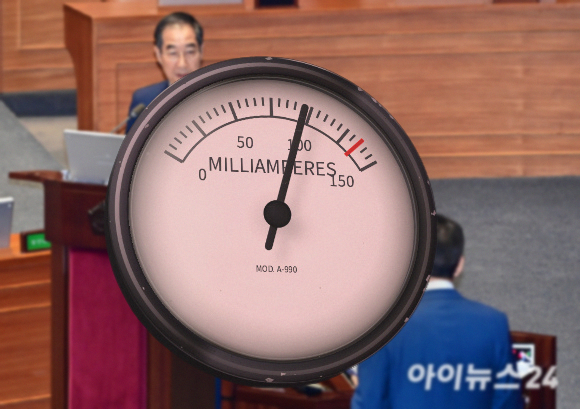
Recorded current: 95,mA
